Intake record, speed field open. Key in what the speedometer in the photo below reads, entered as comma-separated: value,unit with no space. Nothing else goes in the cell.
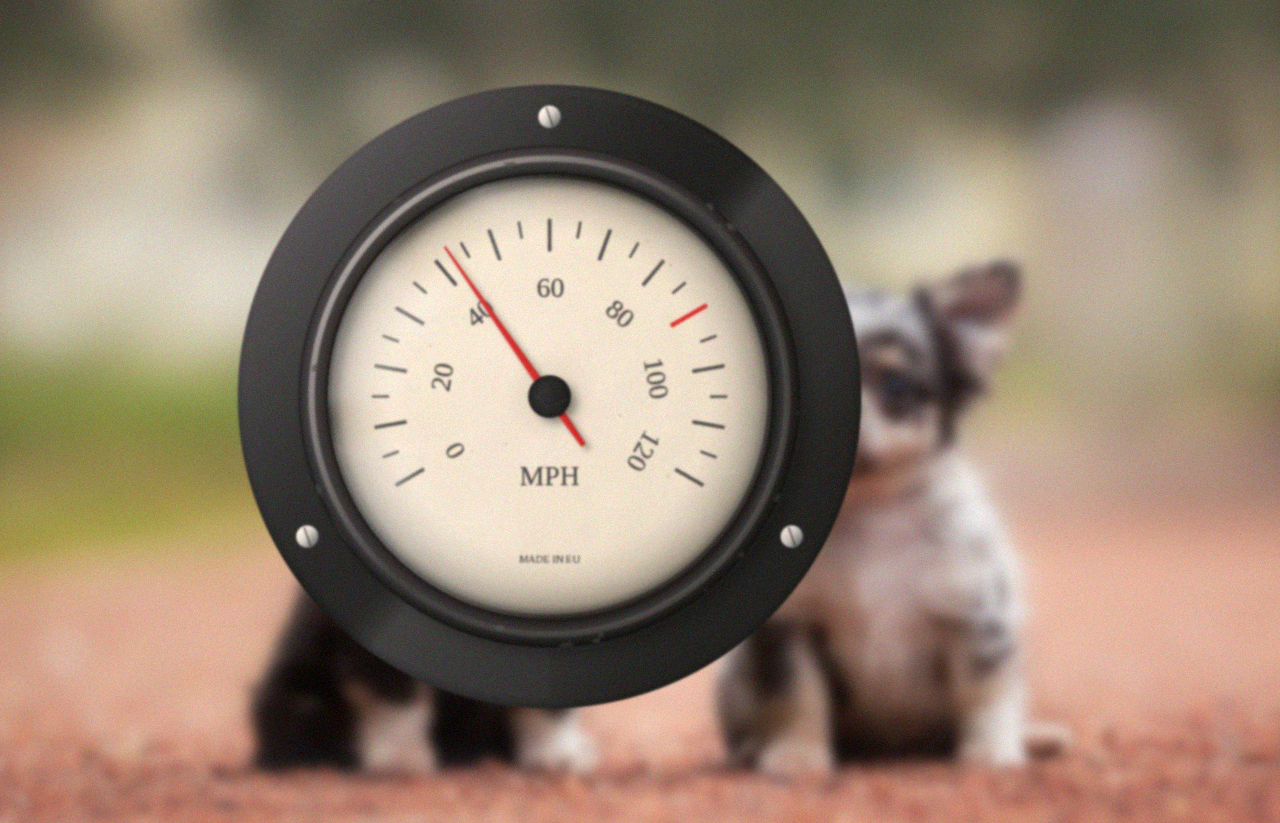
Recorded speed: 42.5,mph
